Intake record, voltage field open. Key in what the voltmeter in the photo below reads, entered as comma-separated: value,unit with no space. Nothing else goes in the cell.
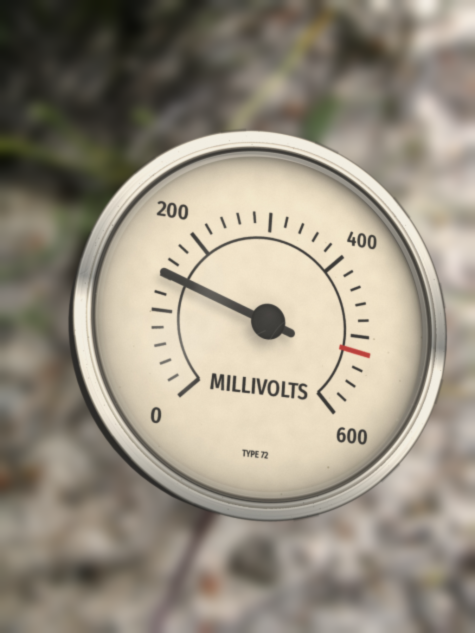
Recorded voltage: 140,mV
